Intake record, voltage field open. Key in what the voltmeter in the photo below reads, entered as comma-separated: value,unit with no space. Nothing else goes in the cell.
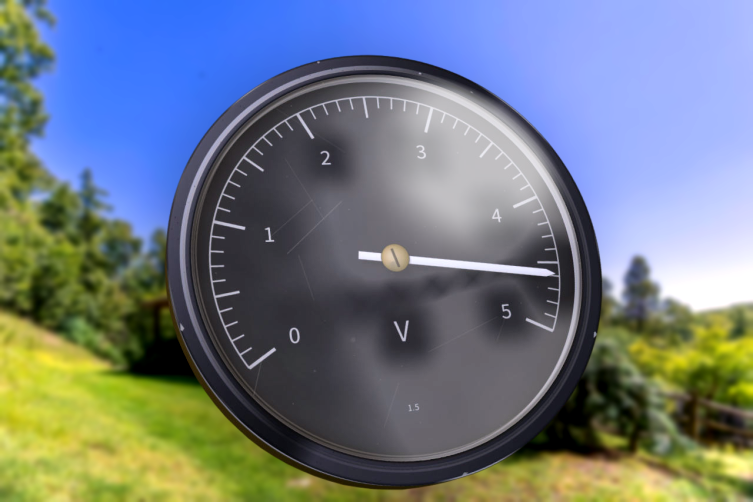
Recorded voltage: 4.6,V
